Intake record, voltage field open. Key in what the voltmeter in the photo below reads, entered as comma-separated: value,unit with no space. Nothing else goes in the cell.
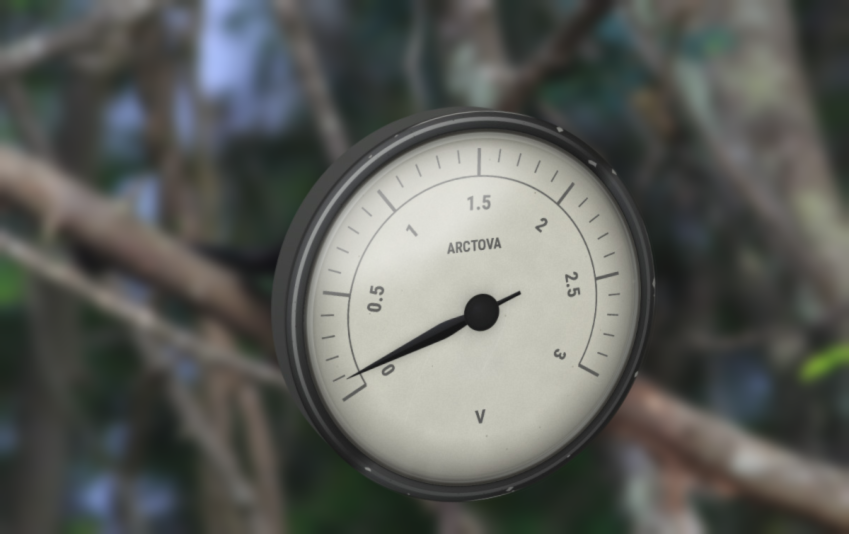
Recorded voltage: 0.1,V
